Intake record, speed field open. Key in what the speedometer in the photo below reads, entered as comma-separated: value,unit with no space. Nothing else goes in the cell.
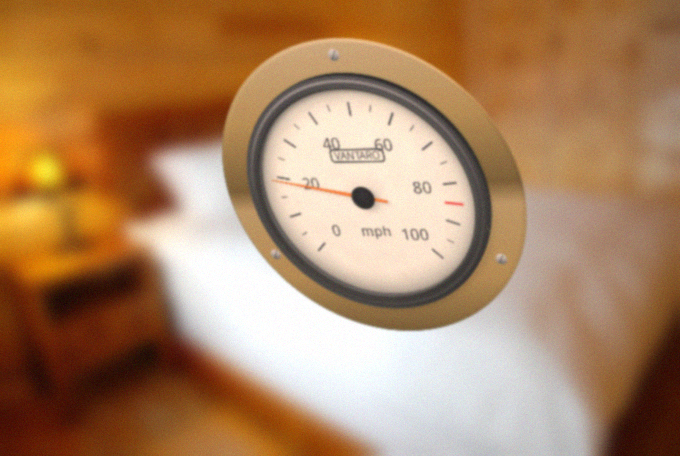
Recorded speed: 20,mph
